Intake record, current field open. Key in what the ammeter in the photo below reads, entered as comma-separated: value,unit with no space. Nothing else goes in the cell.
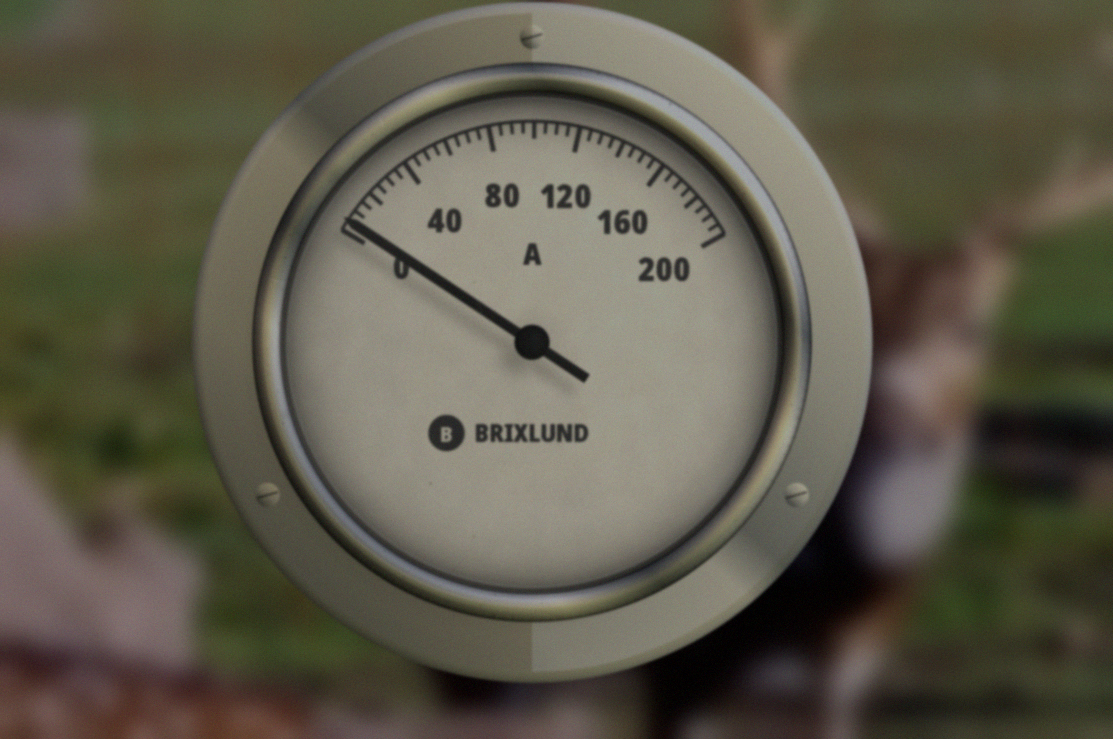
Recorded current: 5,A
